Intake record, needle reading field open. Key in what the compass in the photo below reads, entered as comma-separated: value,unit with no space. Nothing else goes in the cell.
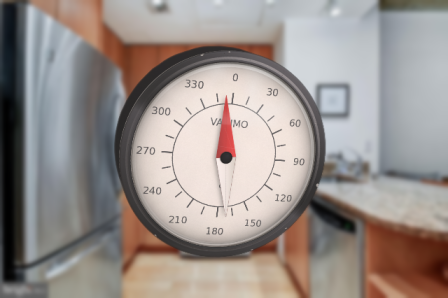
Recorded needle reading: 352.5,°
